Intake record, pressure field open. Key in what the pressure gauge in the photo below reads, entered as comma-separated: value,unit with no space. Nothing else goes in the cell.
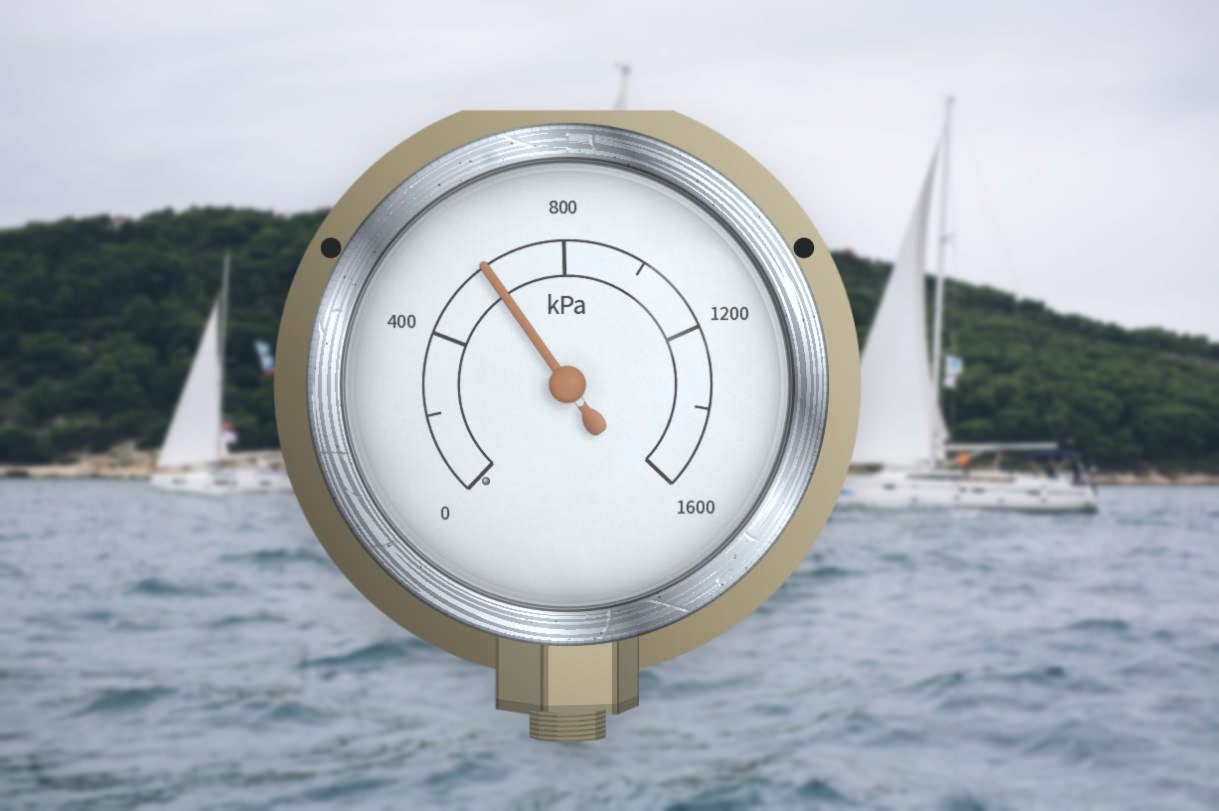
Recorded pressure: 600,kPa
